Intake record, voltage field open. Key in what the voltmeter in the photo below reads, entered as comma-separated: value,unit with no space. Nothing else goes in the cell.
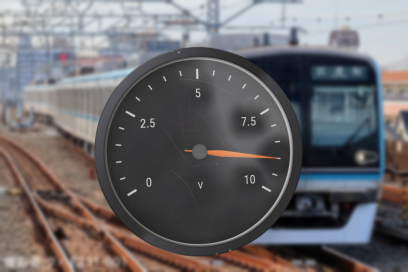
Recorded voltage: 9,V
